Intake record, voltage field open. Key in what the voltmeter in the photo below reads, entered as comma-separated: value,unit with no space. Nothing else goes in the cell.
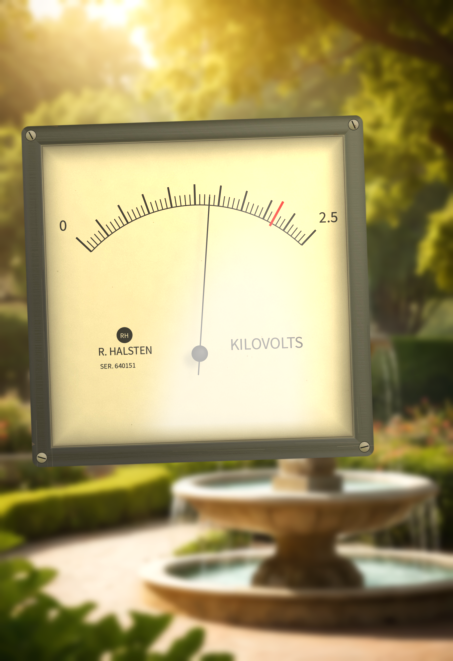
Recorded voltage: 1.4,kV
